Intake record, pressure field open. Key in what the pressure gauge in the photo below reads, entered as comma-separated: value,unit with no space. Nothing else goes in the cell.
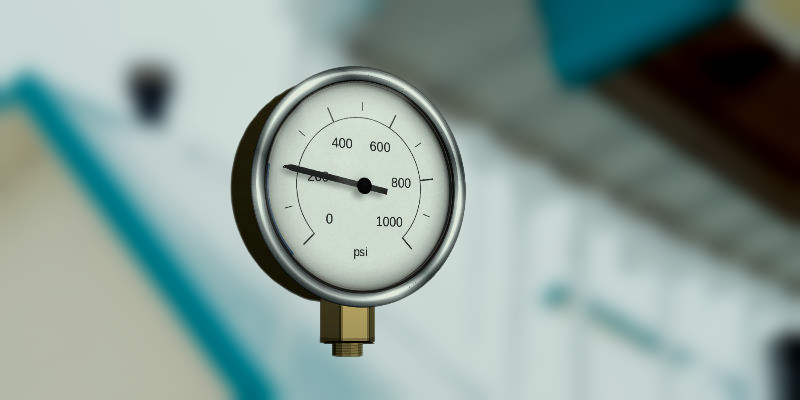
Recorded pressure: 200,psi
